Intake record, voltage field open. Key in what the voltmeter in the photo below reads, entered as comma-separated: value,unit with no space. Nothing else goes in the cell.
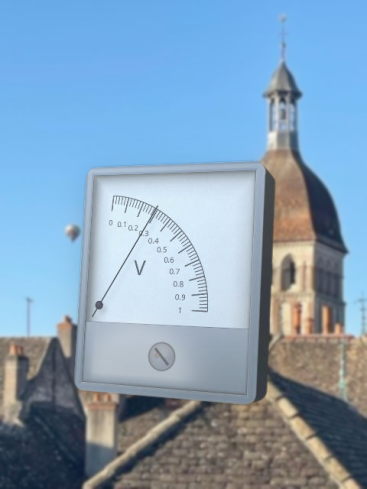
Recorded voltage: 0.3,V
